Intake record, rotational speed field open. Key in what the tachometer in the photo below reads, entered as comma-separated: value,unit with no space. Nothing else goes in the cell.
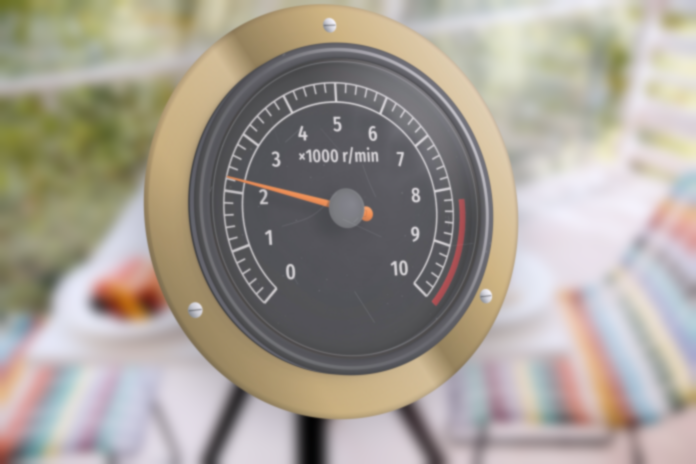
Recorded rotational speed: 2200,rpm
